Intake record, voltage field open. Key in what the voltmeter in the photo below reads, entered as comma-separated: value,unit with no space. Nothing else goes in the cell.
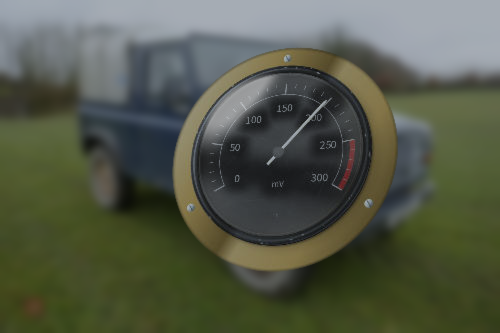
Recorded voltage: 200,mV
